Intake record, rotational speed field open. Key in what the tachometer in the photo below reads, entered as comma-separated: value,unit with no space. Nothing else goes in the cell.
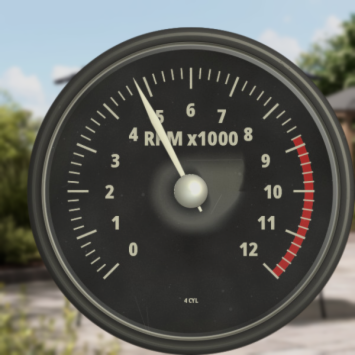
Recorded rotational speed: 4800,rpm
